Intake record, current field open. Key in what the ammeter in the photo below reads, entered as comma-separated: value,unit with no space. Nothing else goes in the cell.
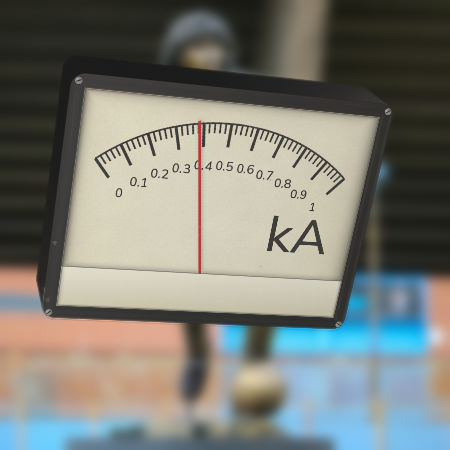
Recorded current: 0.38,kA
